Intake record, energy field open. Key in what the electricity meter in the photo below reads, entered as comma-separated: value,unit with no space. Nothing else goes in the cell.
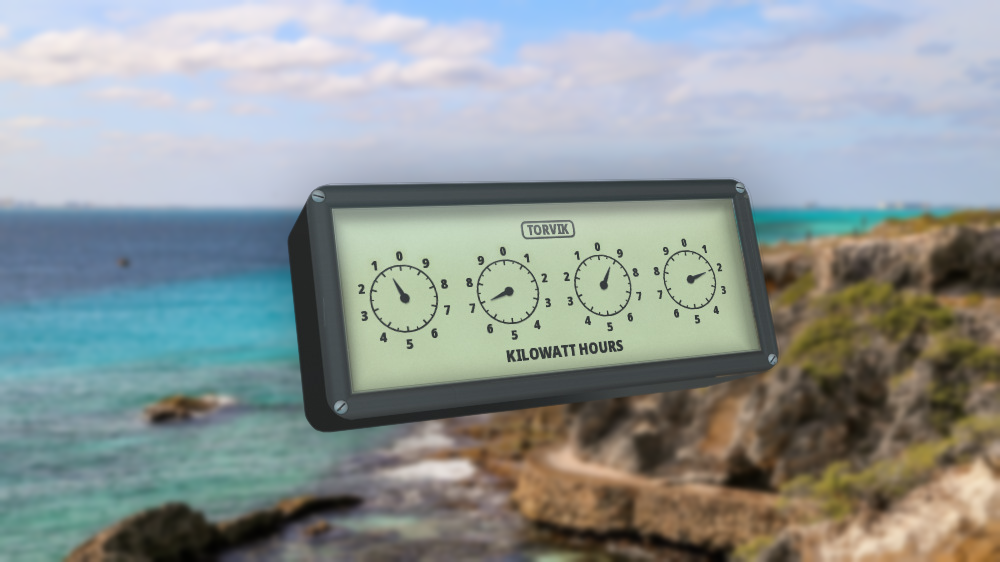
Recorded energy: 692,kWh
